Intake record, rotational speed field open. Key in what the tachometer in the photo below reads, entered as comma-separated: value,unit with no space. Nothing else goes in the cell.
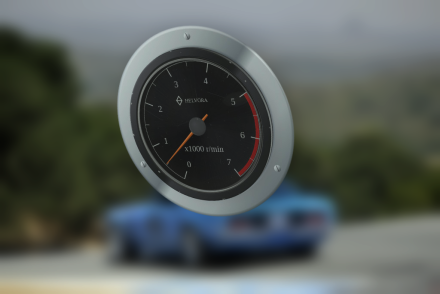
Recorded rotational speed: 500,rpm
